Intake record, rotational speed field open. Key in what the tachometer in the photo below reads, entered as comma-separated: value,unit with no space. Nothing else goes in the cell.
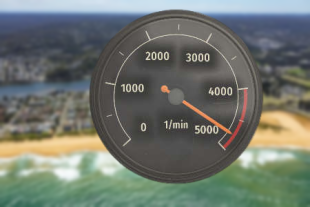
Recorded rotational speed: 4750,rpm
